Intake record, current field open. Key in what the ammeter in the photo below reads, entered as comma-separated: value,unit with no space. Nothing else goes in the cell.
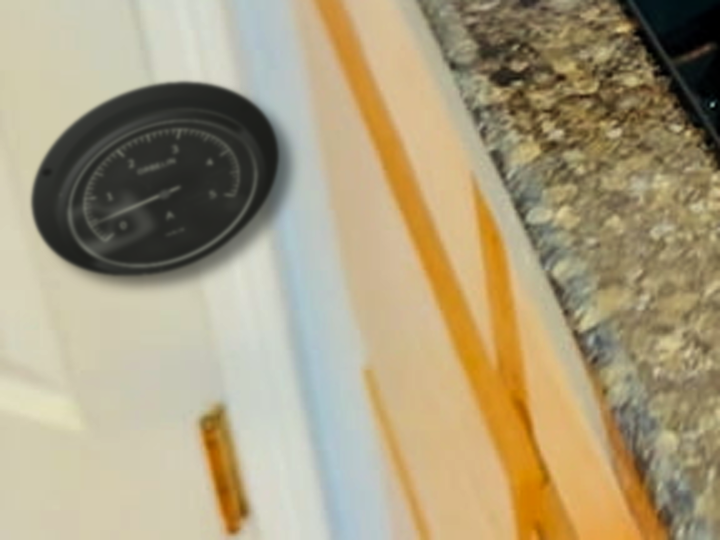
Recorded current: 0.5,A
